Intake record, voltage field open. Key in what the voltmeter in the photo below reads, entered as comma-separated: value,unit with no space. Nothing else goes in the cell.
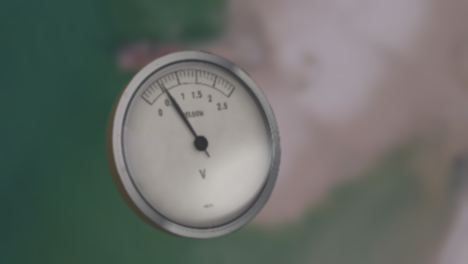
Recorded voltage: 0.5,V
